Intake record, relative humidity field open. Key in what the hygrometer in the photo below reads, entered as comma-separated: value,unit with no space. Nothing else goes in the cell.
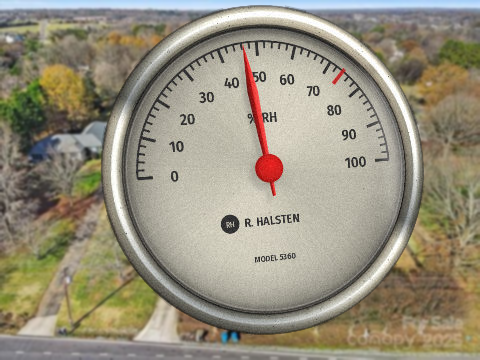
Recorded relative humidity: 46,%
